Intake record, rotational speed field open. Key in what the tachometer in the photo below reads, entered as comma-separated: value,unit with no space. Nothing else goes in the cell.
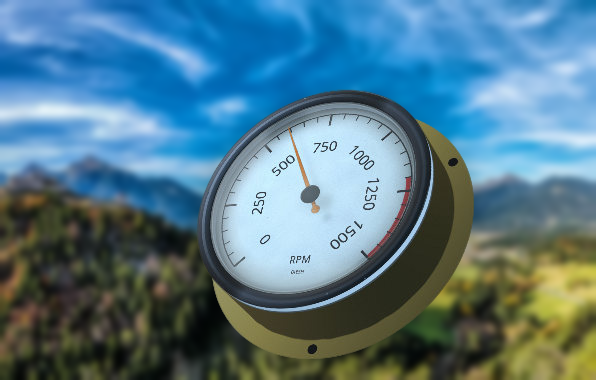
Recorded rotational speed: 600,rpm
